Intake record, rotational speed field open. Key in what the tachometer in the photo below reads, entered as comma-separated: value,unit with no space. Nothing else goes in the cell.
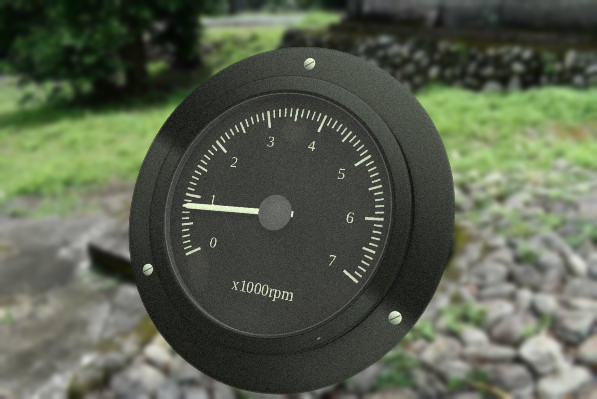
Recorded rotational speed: 800,rpm
